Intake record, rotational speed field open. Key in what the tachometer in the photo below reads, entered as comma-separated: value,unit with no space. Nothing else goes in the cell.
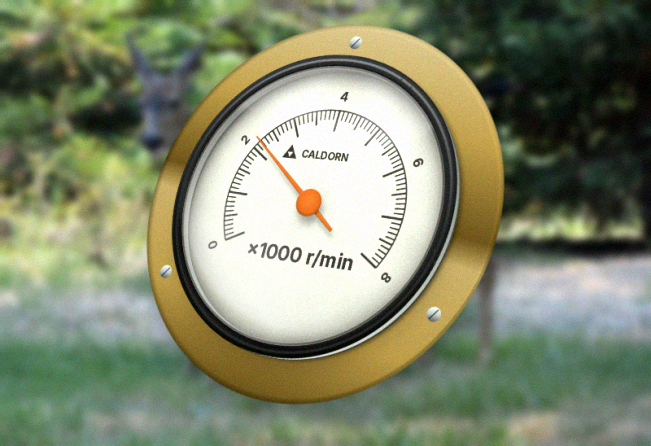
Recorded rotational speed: 2200,rpm
